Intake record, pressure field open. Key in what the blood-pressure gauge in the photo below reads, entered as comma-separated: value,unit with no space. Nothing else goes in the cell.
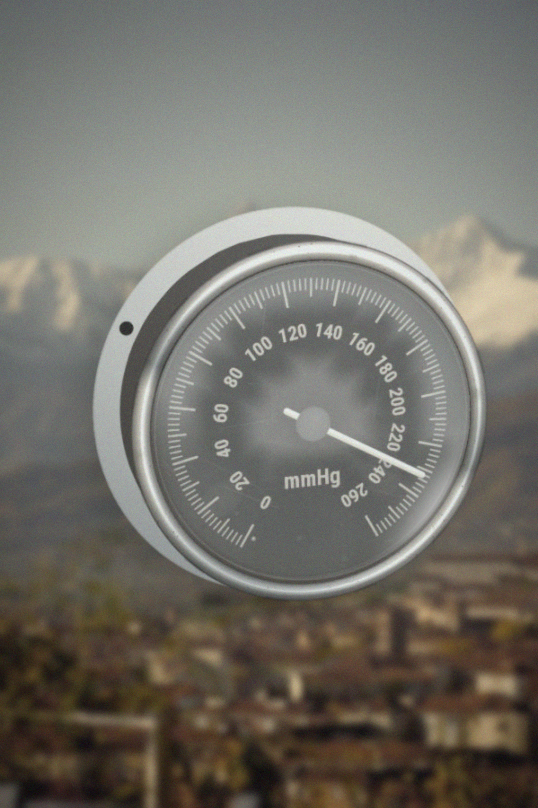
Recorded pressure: 232,mmHg
